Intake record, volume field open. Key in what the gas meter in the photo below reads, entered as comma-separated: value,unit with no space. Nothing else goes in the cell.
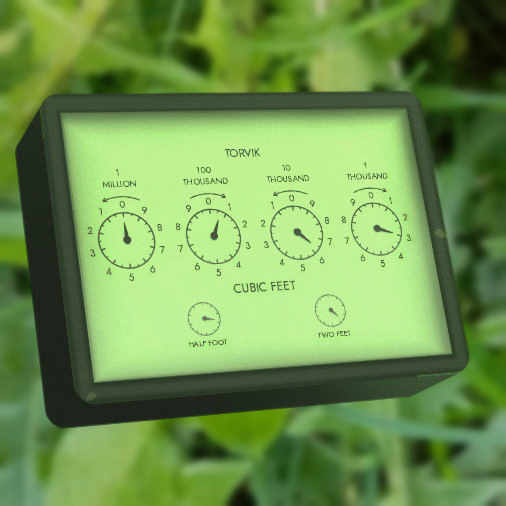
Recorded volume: 6300,ft³
